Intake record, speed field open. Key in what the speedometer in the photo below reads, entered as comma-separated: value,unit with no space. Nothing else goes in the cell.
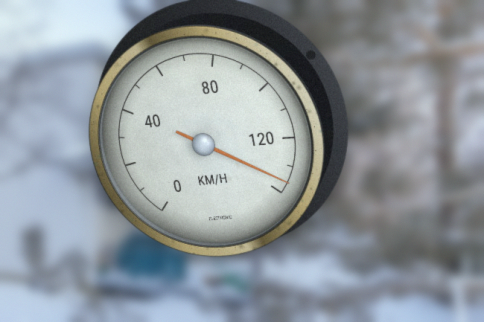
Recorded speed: 135,km/h
